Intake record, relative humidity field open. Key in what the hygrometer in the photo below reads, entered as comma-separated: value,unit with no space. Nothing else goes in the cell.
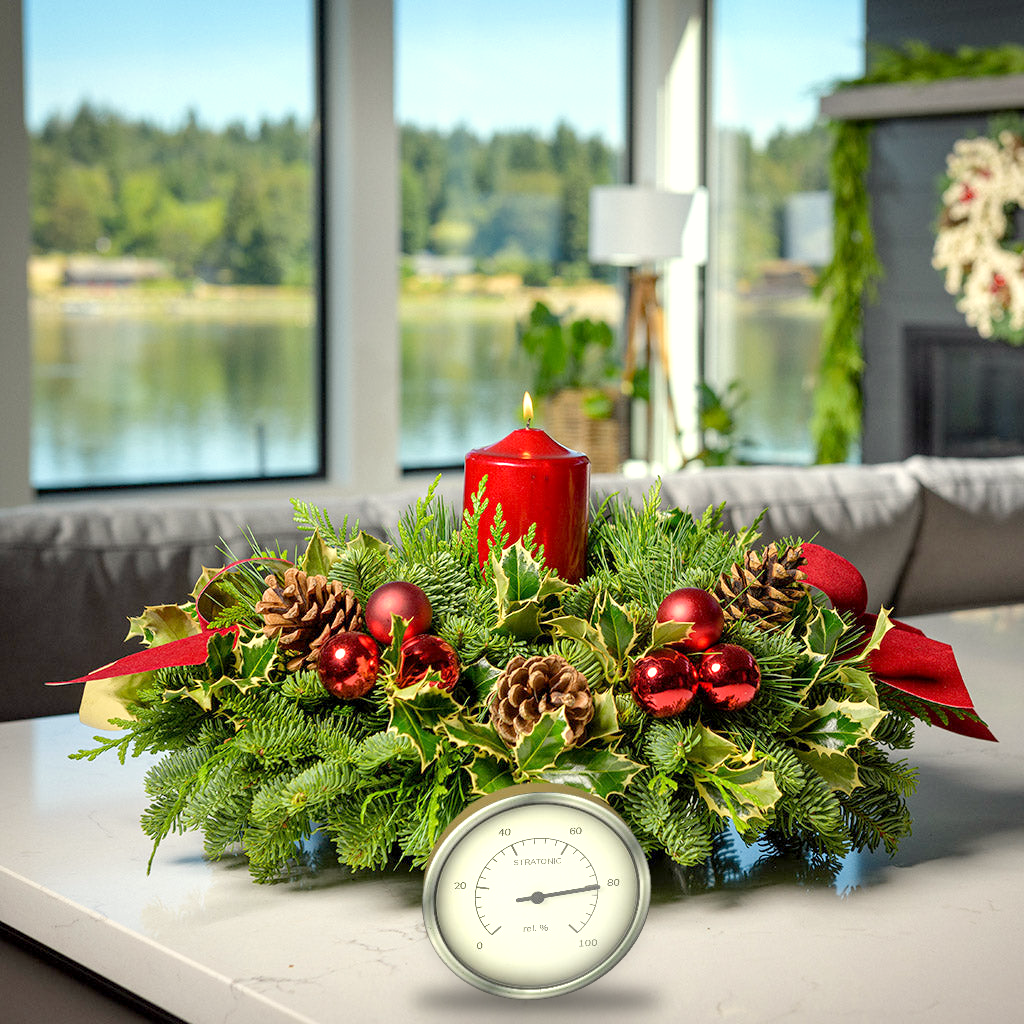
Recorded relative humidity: 80,%
